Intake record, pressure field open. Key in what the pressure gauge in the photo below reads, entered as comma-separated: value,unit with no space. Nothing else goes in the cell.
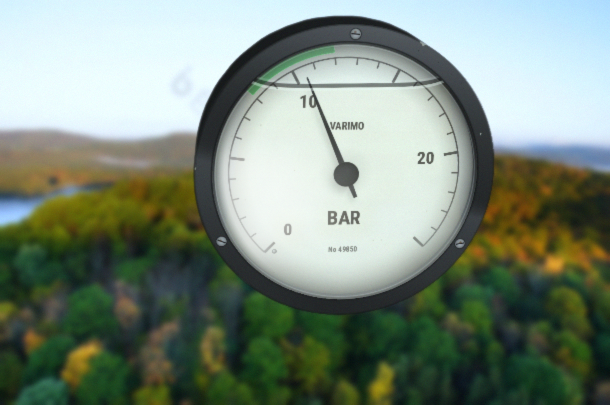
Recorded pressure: 10.5,bar
